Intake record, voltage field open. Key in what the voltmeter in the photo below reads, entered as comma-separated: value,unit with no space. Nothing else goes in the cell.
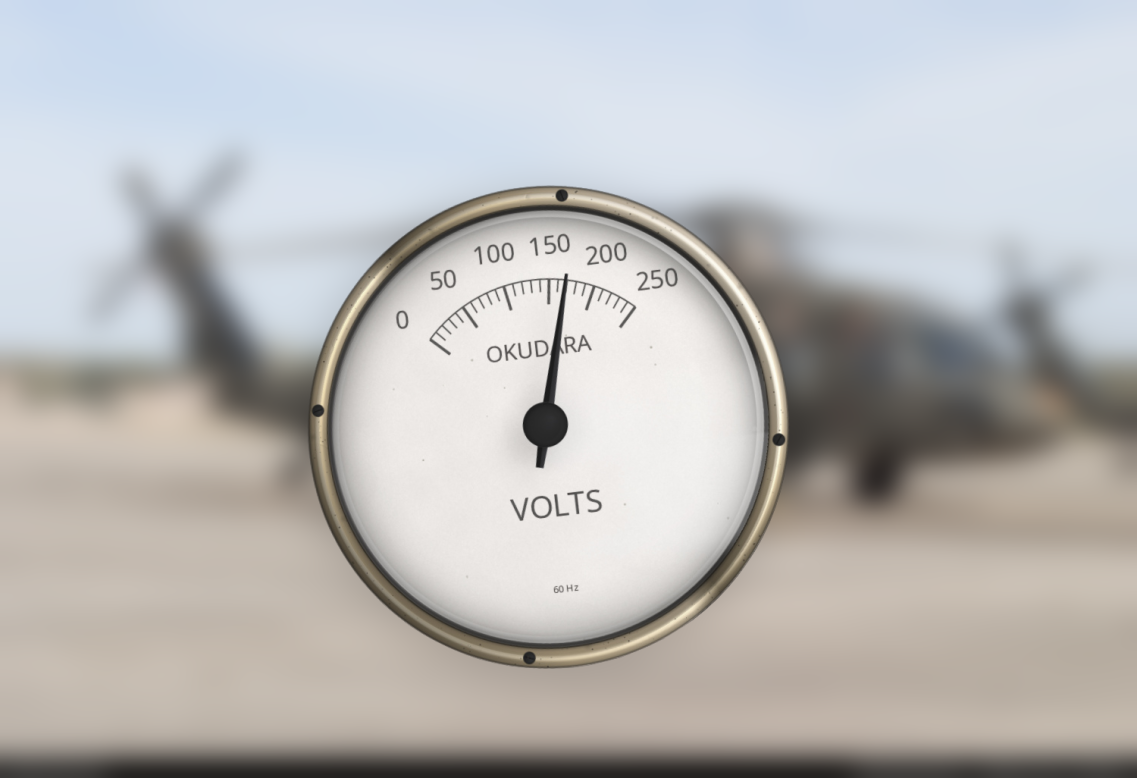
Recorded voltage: 170,V
